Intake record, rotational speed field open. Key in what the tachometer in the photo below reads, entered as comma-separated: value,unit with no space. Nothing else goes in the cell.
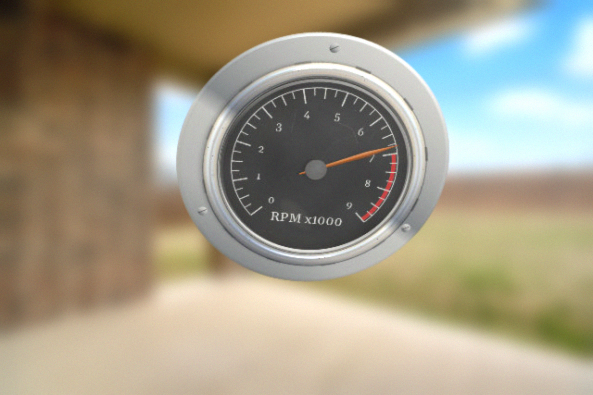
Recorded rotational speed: 6750,rpm
